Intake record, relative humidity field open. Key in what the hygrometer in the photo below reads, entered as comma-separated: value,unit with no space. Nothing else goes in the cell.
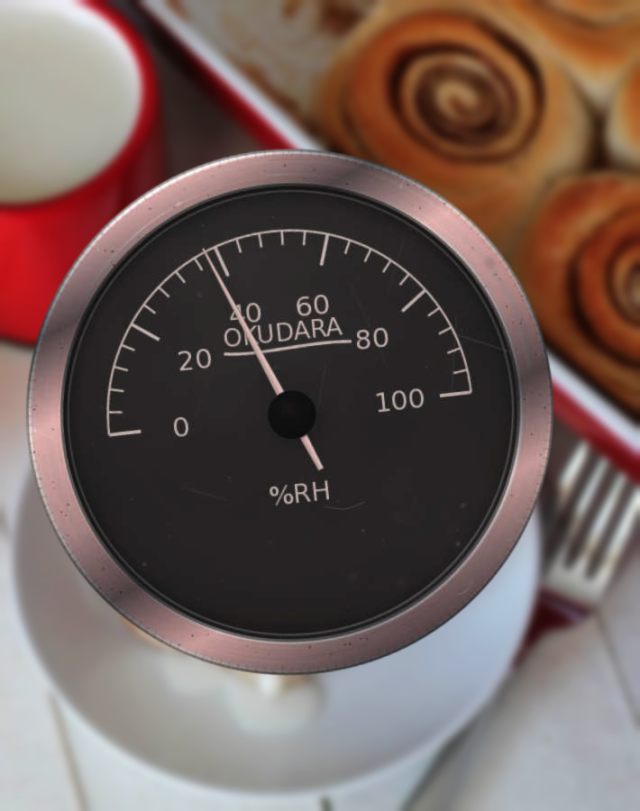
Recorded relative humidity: 38,%
